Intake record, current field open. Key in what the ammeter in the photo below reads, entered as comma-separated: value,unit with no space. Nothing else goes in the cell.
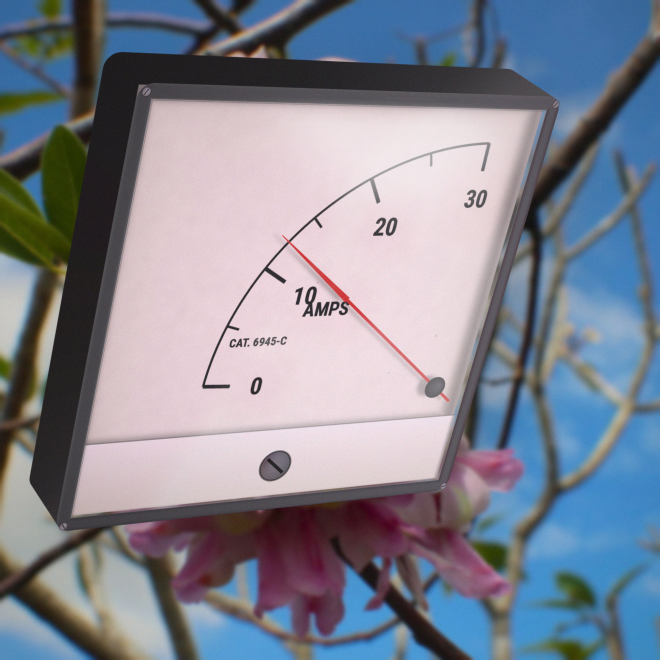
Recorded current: 12.5,A
